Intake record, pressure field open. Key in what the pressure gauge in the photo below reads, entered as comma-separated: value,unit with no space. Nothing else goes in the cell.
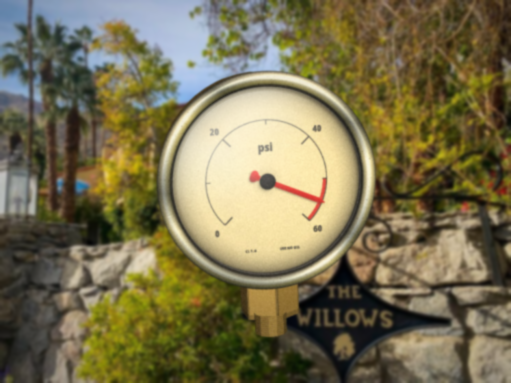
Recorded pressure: 55,psi
